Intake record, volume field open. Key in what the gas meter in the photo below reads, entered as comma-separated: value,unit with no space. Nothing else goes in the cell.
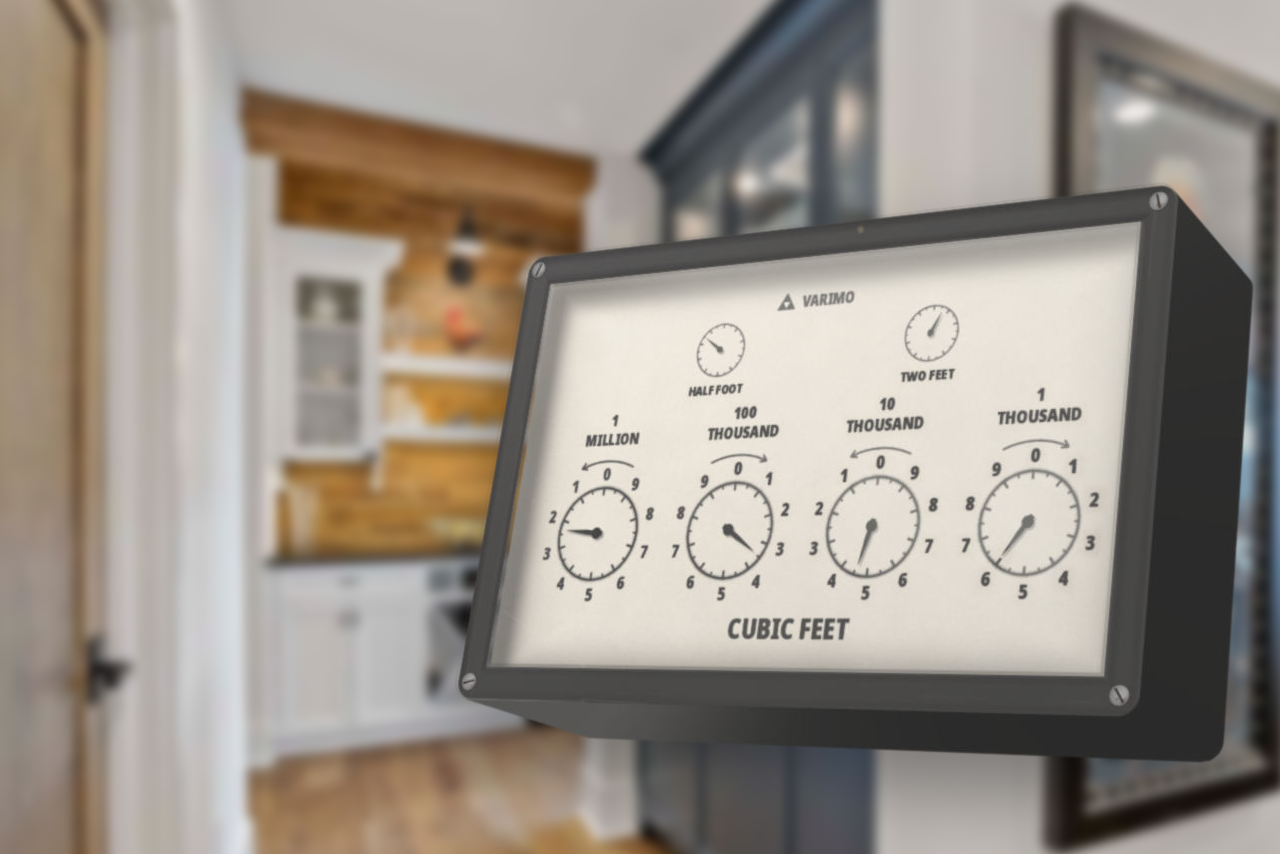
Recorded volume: 234600,ft³
